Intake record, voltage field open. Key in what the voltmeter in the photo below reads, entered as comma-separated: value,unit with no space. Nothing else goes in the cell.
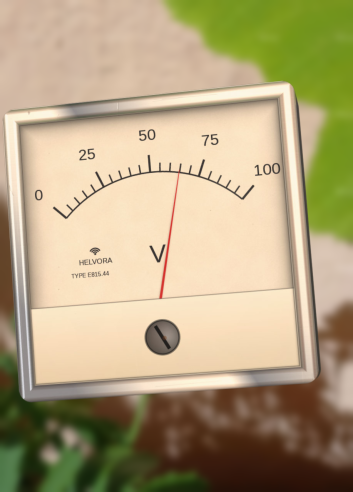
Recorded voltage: 65,V
